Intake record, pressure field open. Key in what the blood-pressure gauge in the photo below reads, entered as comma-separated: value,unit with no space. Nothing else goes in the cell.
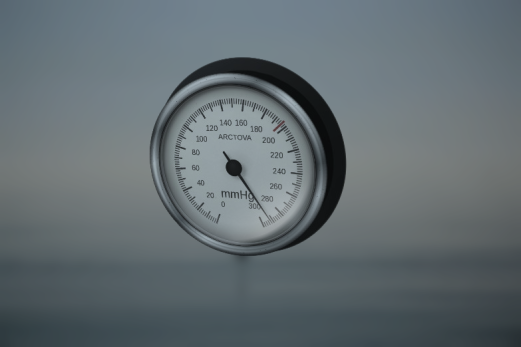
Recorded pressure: 290,mmHg
